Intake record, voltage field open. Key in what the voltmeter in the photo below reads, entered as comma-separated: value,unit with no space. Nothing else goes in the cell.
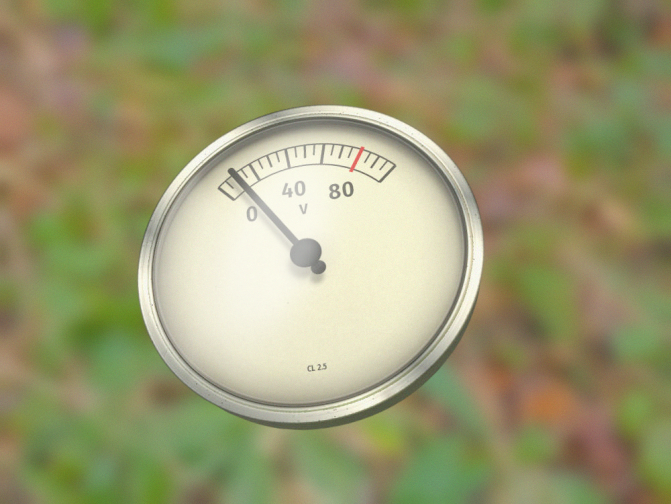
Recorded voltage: 10,V
